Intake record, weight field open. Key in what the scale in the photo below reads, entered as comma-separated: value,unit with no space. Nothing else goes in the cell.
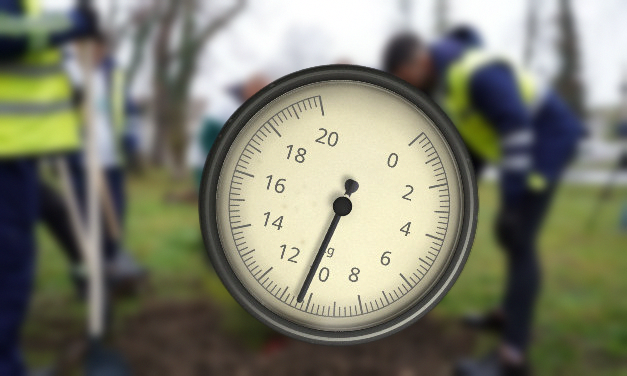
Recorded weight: 10.4,kg
